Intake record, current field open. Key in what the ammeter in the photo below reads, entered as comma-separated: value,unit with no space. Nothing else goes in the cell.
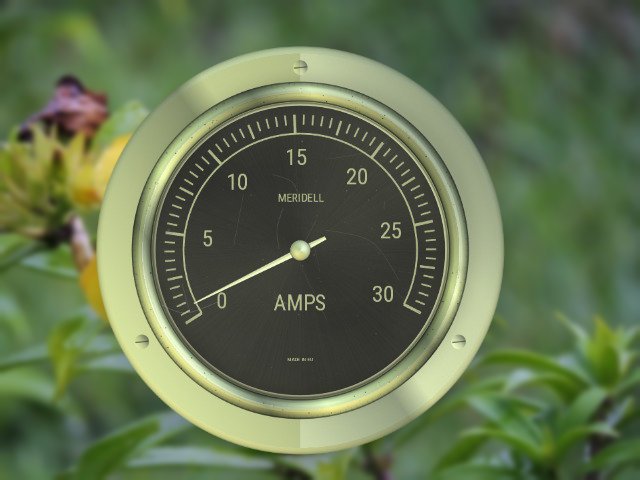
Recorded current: 0.75,A
